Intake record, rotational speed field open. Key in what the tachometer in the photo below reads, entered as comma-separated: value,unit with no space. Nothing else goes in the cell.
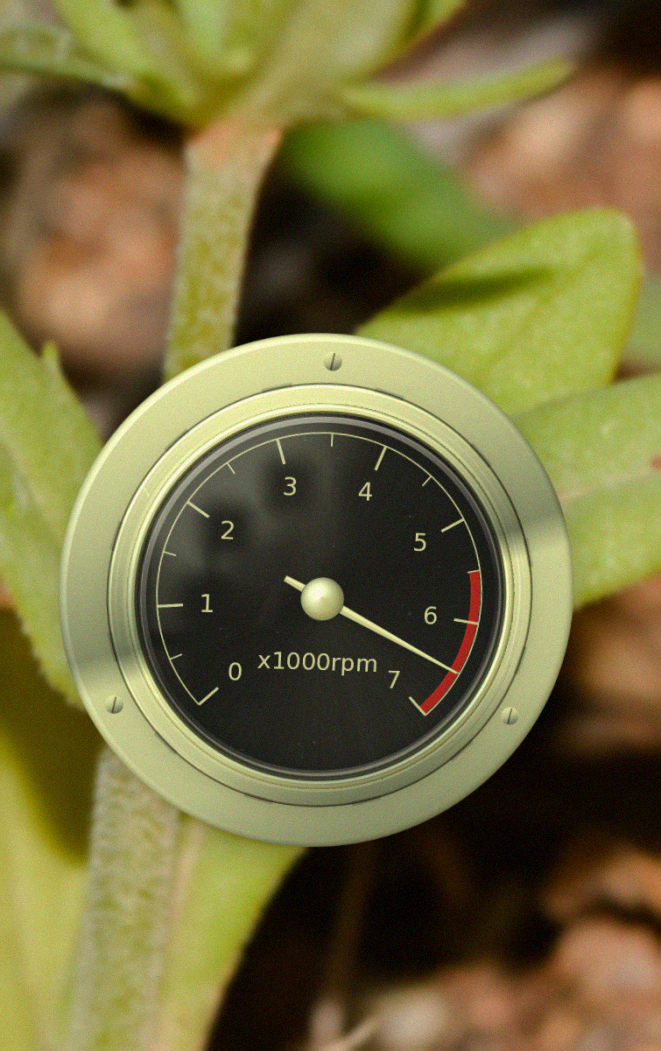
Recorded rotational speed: 6500,rpm
